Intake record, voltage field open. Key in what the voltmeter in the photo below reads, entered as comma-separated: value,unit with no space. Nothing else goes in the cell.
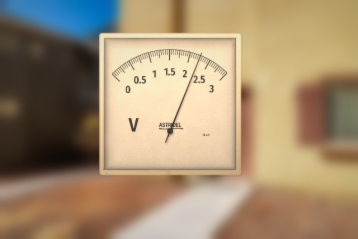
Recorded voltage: 2.25,V
